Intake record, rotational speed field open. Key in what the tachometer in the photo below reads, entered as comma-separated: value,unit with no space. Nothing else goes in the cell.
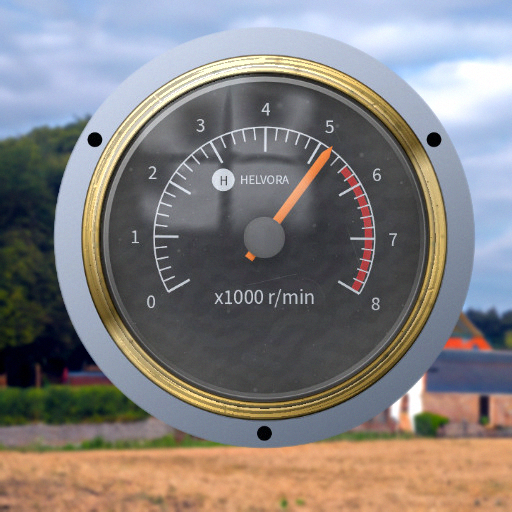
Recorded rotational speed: 5200,rpm
